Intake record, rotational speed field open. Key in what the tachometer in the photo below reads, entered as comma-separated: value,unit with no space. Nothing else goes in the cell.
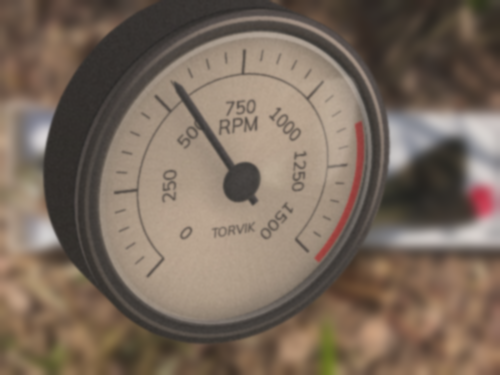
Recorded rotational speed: 550,rpm
